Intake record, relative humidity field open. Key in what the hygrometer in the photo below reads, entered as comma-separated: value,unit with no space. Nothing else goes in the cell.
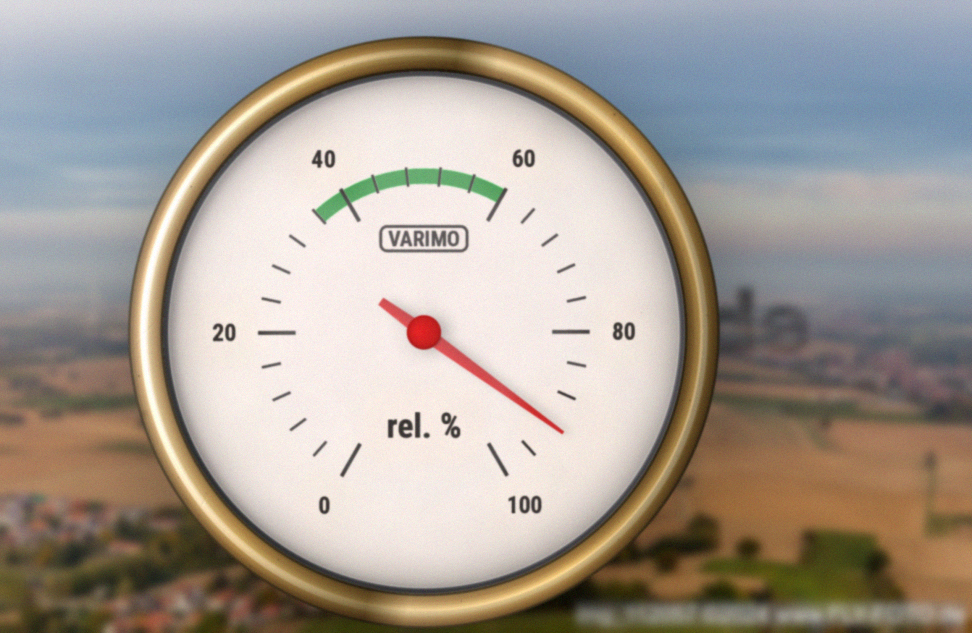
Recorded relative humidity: 92,%
